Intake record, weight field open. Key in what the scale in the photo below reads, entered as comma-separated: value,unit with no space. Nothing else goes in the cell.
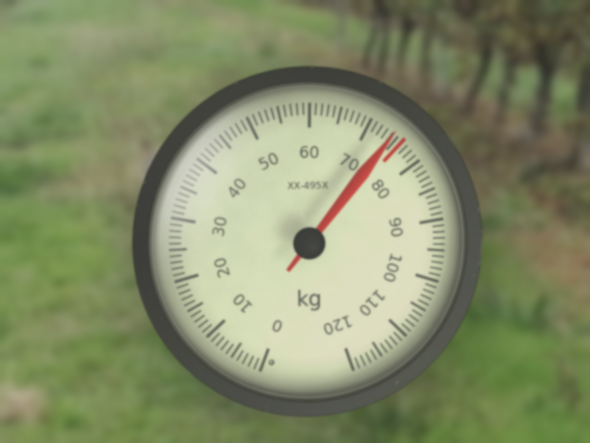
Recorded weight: 74,kg
